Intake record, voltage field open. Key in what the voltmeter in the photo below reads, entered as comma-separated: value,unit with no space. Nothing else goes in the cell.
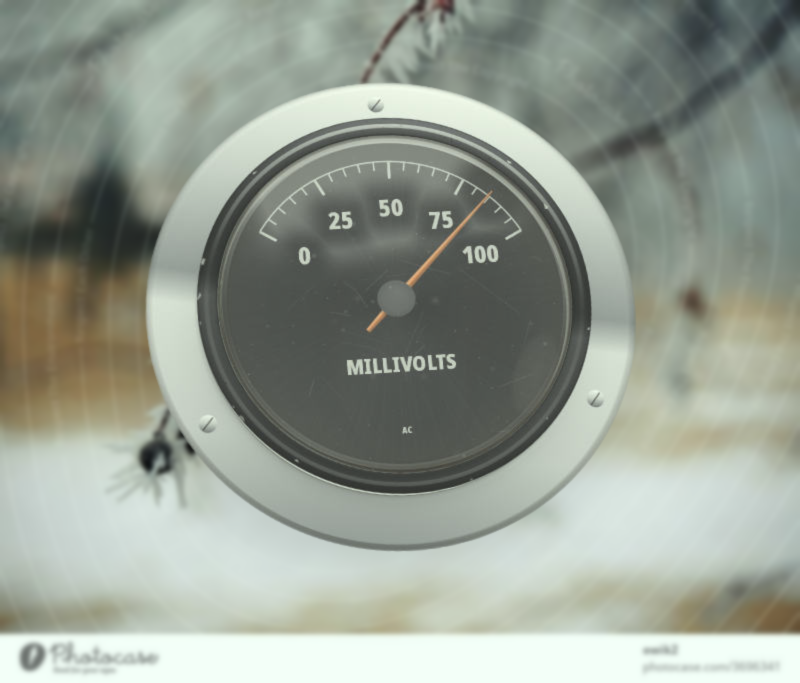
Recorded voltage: 85,mV
